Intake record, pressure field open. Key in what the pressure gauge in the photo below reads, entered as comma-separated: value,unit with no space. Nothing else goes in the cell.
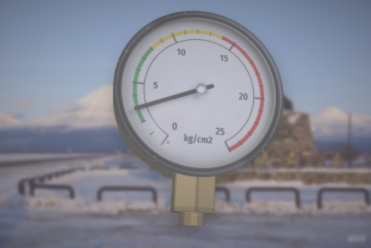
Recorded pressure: 3,kg/cm²
